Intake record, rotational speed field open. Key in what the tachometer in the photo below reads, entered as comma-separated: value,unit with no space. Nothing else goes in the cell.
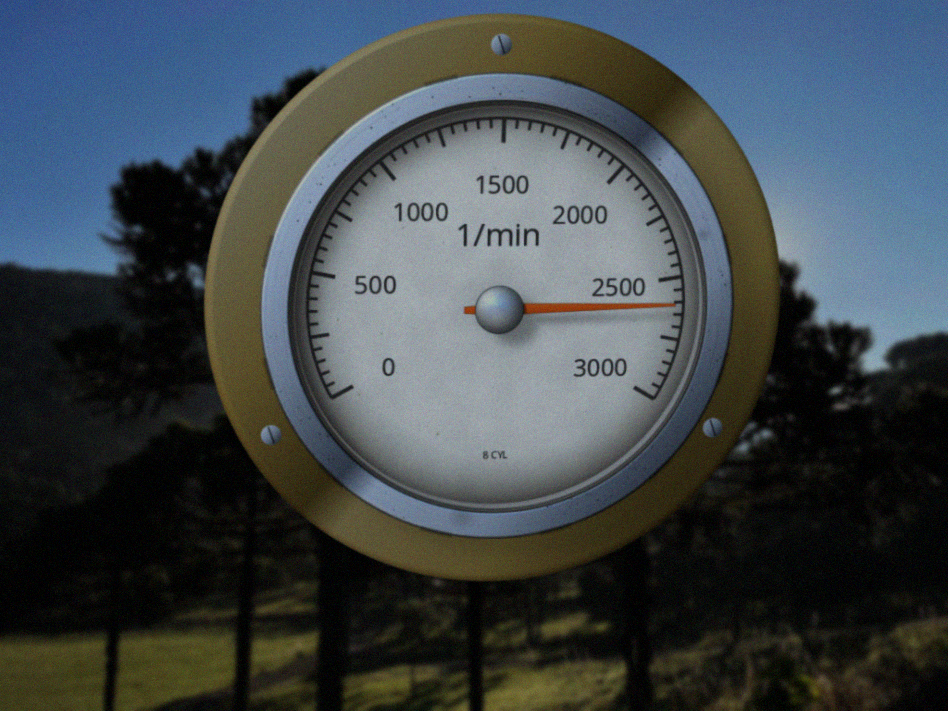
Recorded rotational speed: 2600,rpm
